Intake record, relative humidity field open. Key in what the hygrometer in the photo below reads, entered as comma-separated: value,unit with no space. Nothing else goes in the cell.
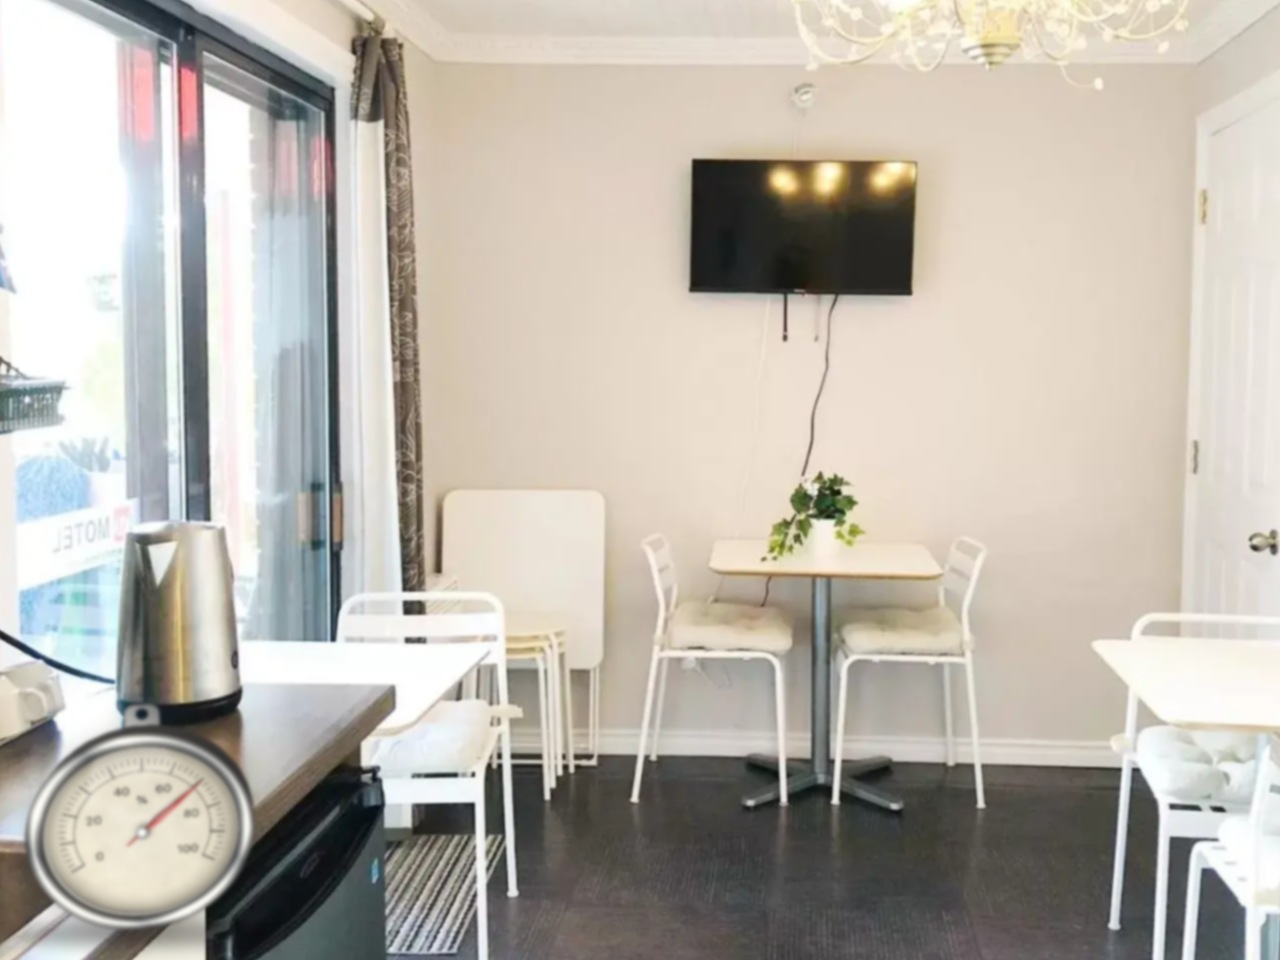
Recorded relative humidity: 70,%
